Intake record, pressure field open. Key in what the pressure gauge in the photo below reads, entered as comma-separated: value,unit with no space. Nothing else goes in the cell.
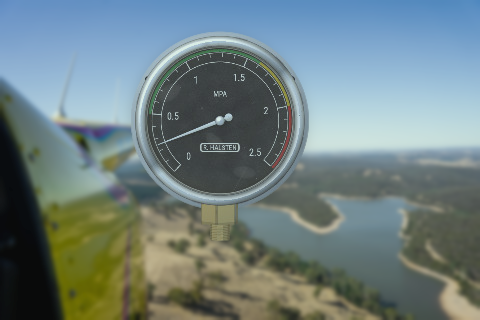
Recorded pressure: 0.25,MPa
